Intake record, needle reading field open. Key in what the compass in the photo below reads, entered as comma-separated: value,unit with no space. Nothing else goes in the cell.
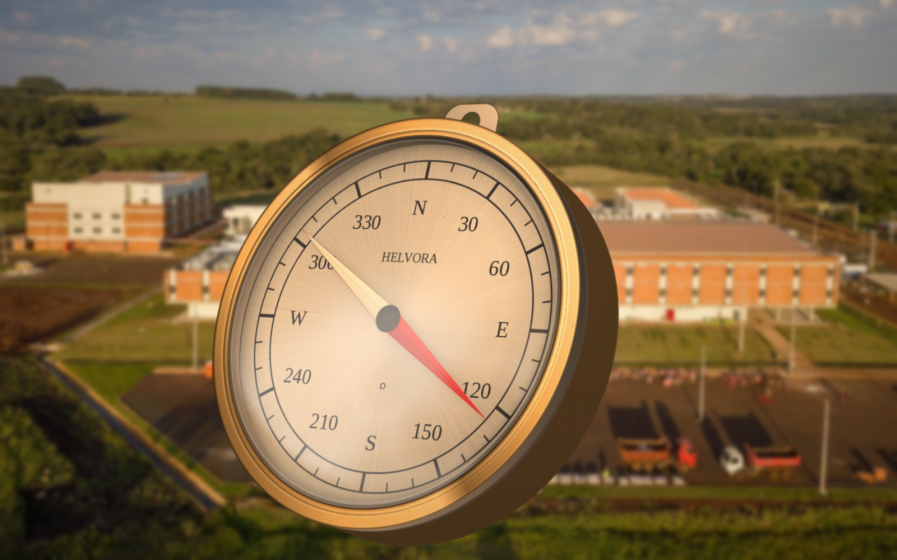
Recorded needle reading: 125,°
